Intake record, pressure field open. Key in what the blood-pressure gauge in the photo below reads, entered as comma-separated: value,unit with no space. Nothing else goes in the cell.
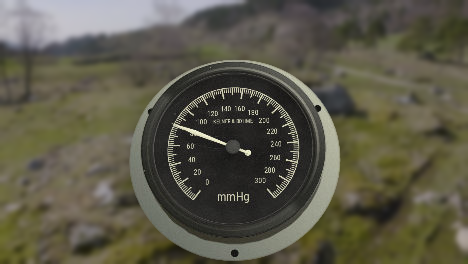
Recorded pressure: 80,mmHg
